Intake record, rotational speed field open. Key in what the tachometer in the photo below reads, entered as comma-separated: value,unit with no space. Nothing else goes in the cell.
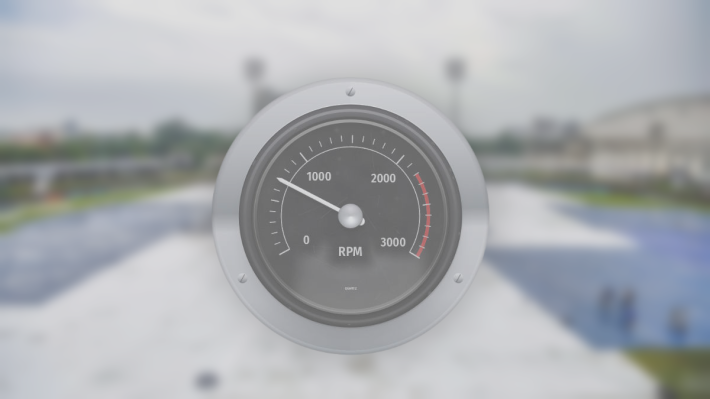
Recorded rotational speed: 700,rpm
